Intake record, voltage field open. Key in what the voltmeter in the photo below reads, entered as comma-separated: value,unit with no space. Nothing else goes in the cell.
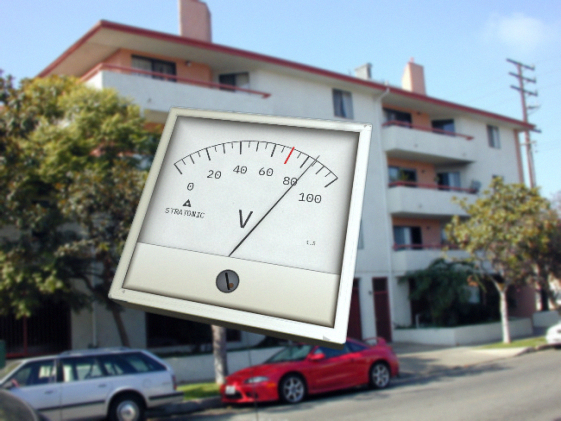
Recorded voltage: 85,V
